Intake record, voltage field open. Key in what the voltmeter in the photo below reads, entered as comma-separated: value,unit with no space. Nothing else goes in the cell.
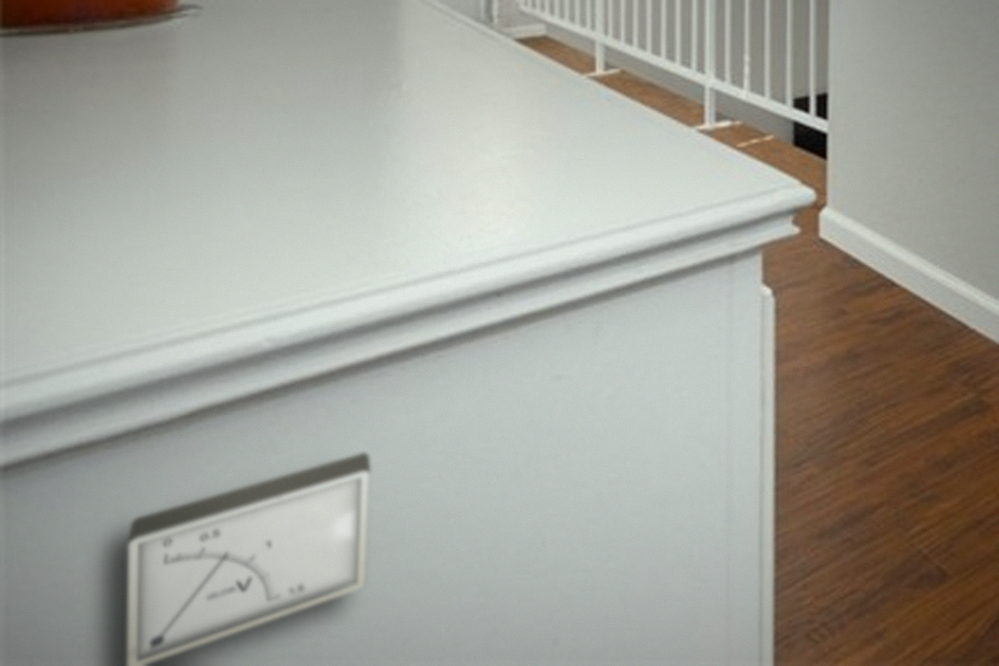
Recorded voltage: 0.75,V
